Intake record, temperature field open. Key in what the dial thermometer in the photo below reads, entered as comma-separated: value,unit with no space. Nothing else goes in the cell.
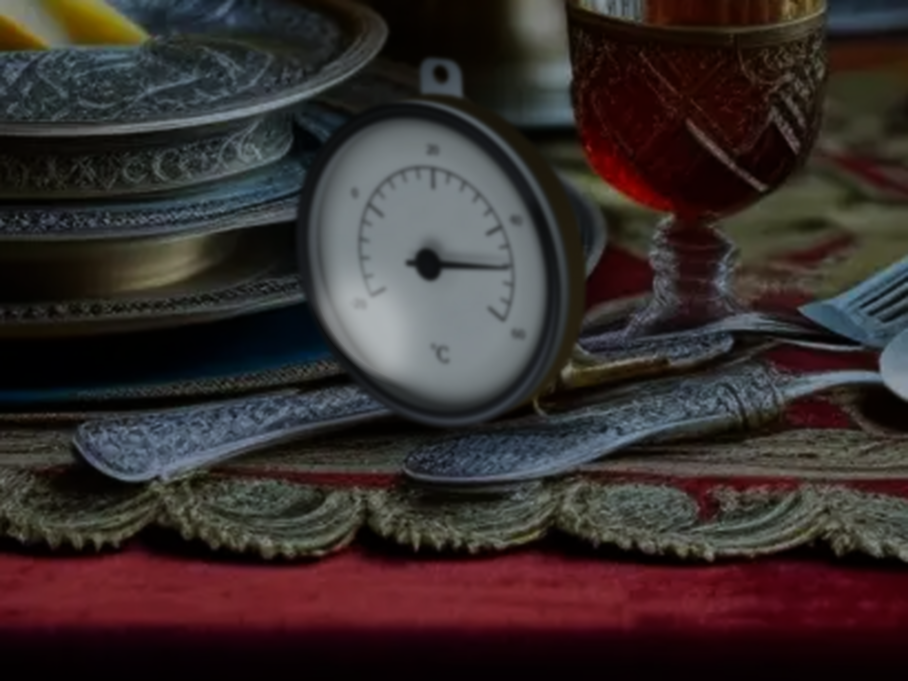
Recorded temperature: 48,°C
